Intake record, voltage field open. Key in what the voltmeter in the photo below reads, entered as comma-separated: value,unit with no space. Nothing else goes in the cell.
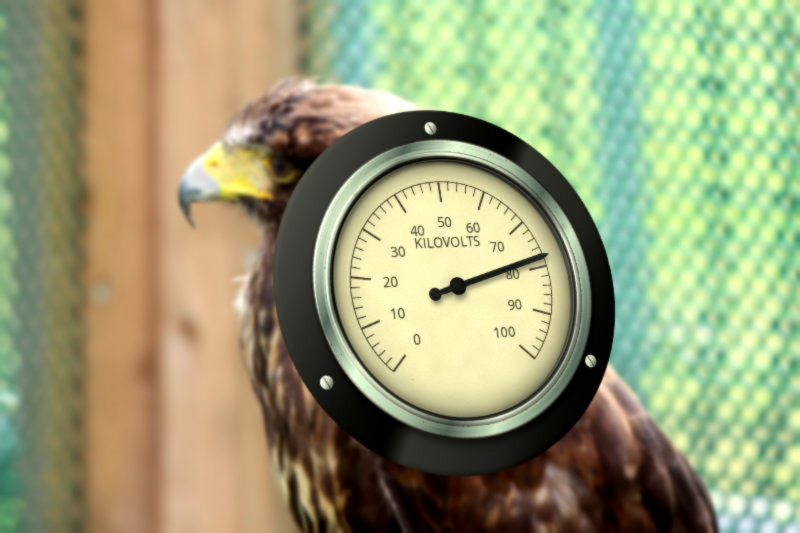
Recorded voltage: 78,kV
